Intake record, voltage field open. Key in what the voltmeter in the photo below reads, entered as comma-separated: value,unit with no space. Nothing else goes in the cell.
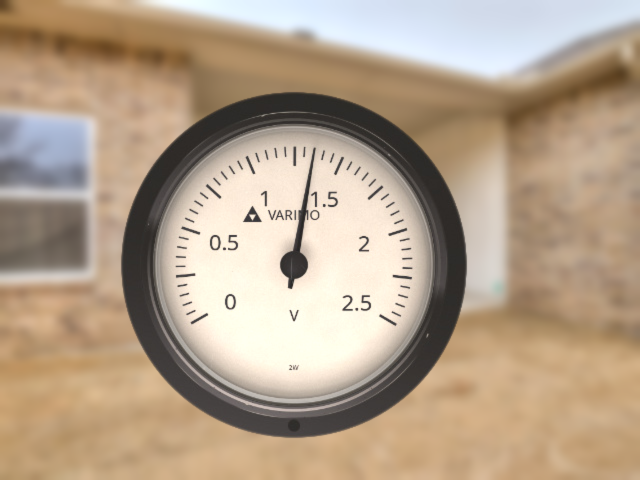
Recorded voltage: 1.35,V
